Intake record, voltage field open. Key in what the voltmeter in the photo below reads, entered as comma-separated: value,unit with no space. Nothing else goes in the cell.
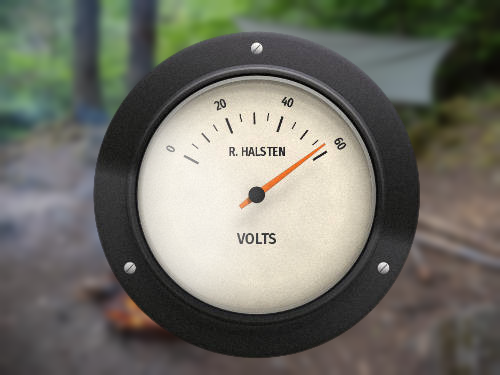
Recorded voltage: 57.5,V
